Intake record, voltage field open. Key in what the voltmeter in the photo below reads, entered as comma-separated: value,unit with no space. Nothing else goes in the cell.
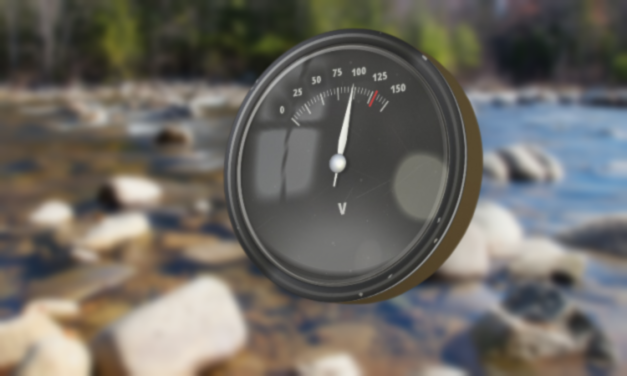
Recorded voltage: 100,V
